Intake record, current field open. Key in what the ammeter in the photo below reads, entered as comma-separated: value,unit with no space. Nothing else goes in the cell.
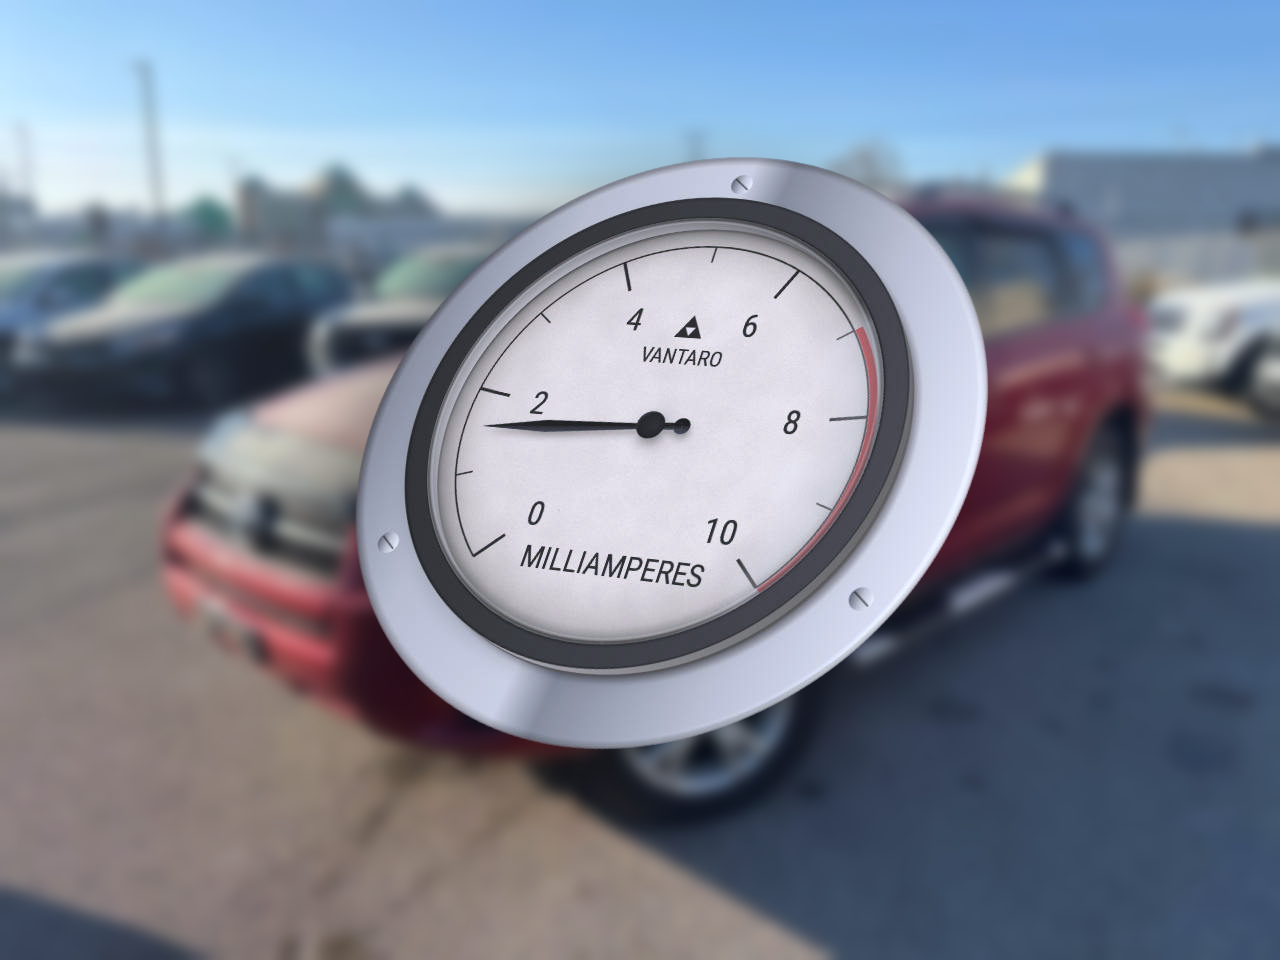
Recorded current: 1.5,mA
